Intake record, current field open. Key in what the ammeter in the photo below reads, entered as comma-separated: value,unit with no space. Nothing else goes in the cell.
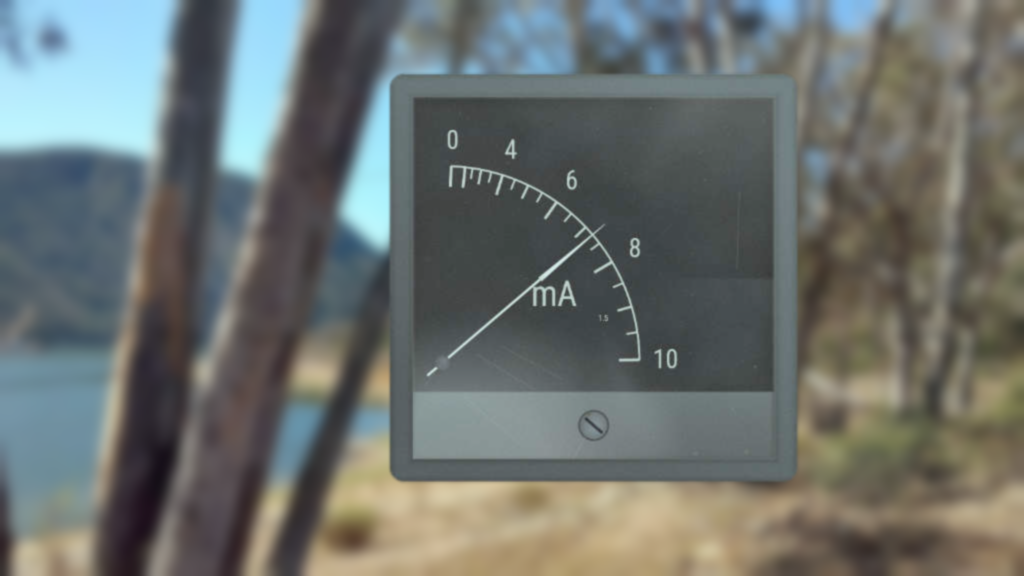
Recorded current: 7.25,mA
